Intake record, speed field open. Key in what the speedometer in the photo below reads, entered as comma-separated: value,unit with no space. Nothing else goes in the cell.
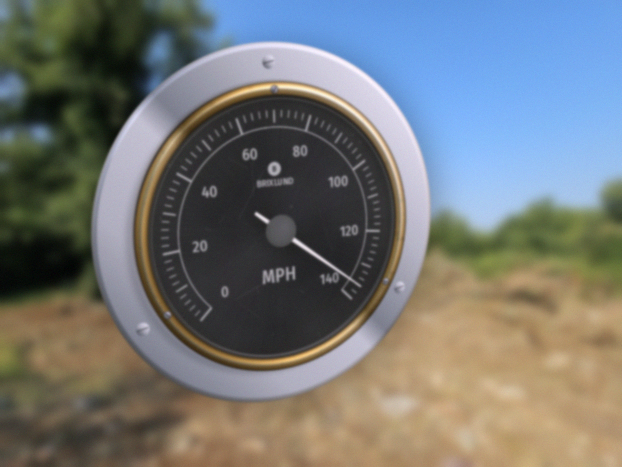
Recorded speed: 136,mph
